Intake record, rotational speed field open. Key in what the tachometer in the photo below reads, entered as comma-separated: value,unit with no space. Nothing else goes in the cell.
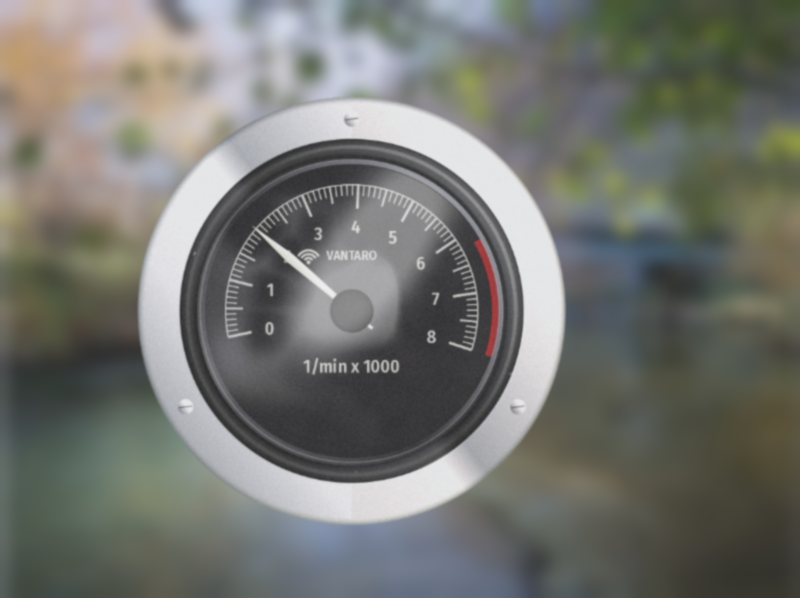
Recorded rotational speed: 2000,rpm
